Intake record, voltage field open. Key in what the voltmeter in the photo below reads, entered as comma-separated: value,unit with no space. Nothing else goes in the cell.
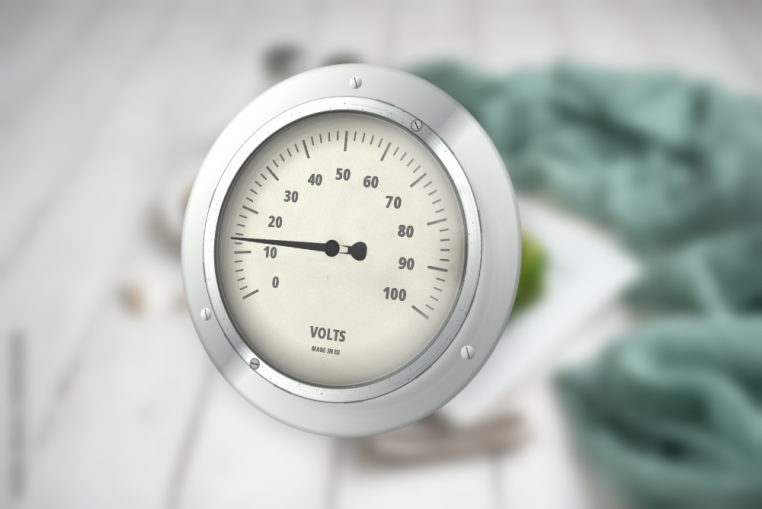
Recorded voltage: 13,V
